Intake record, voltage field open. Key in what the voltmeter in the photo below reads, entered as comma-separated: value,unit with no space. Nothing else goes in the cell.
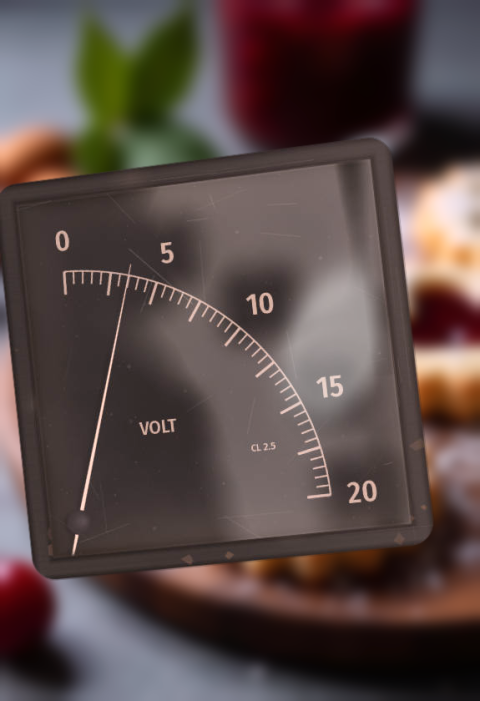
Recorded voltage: 3.5,V
